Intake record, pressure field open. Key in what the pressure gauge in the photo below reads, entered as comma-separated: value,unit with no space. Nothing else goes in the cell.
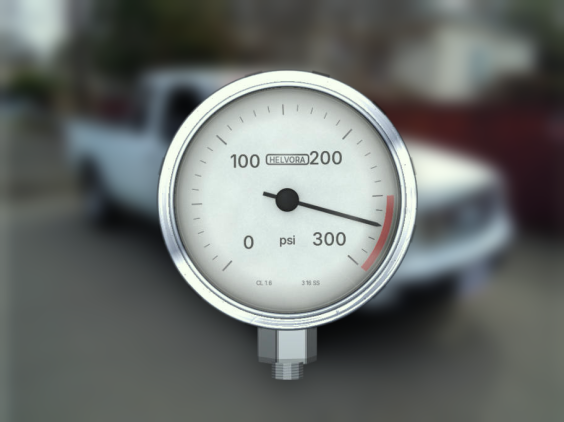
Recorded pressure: 270,psi
